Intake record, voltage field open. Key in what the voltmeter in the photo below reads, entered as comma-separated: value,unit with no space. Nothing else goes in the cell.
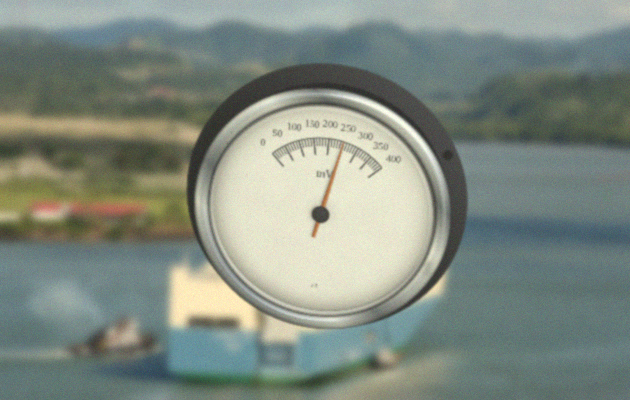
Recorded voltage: 250,mV
